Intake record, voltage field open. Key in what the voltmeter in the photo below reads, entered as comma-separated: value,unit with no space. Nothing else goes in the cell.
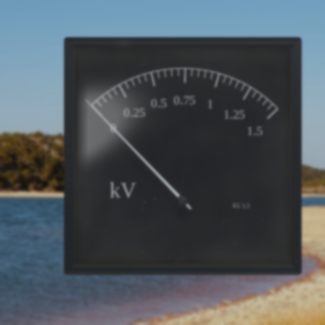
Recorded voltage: 0,kV
